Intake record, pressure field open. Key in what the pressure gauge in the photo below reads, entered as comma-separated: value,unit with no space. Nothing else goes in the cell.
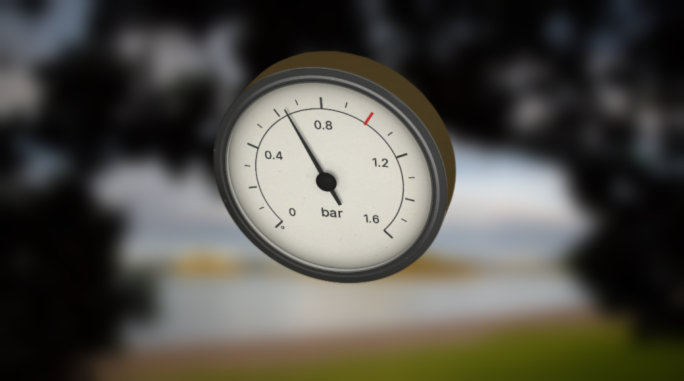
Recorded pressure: 0.65,bar
